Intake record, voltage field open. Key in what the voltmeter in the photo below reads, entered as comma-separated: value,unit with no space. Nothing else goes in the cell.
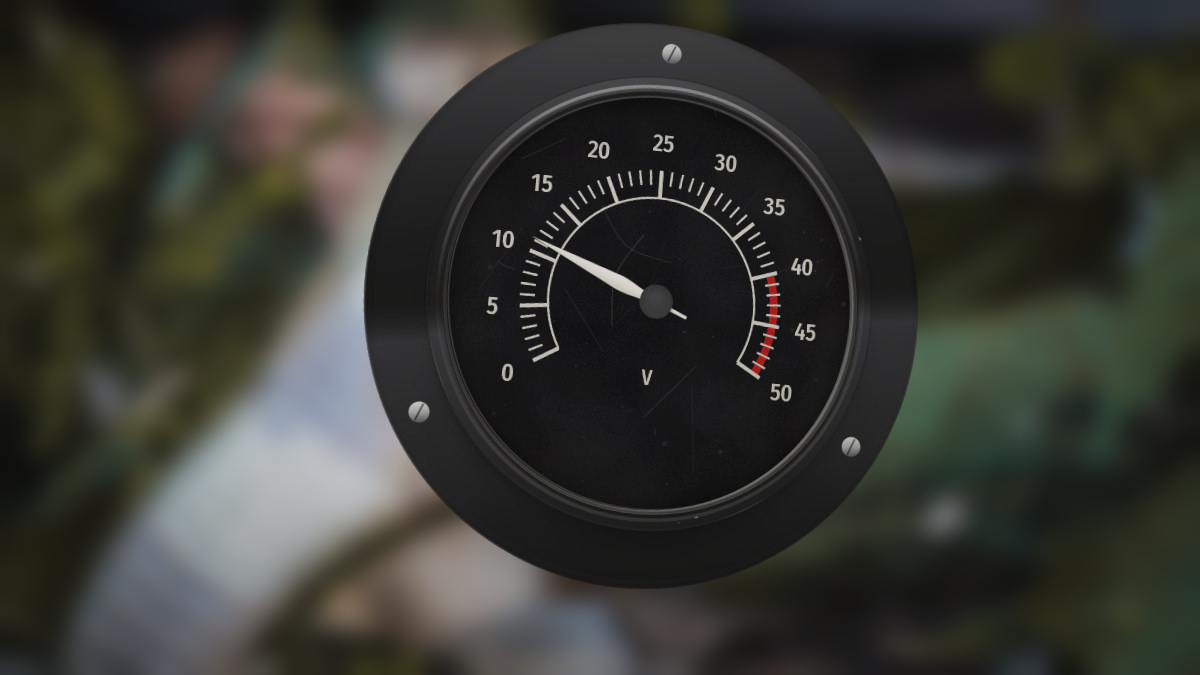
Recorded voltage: 11,V
